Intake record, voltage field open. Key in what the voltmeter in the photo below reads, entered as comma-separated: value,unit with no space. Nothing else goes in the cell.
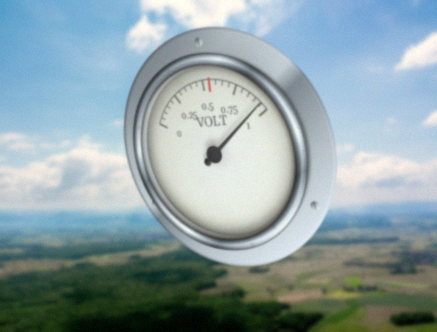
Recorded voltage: 0.95,V
